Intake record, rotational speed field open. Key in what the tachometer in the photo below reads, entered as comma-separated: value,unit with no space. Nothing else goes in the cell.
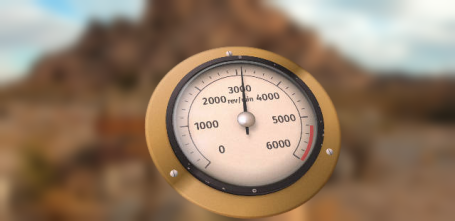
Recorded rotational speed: 3100,rpm
